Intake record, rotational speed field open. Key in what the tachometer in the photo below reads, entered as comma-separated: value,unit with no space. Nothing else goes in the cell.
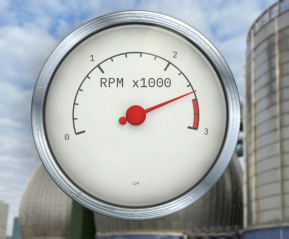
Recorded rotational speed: 2500,rpm
